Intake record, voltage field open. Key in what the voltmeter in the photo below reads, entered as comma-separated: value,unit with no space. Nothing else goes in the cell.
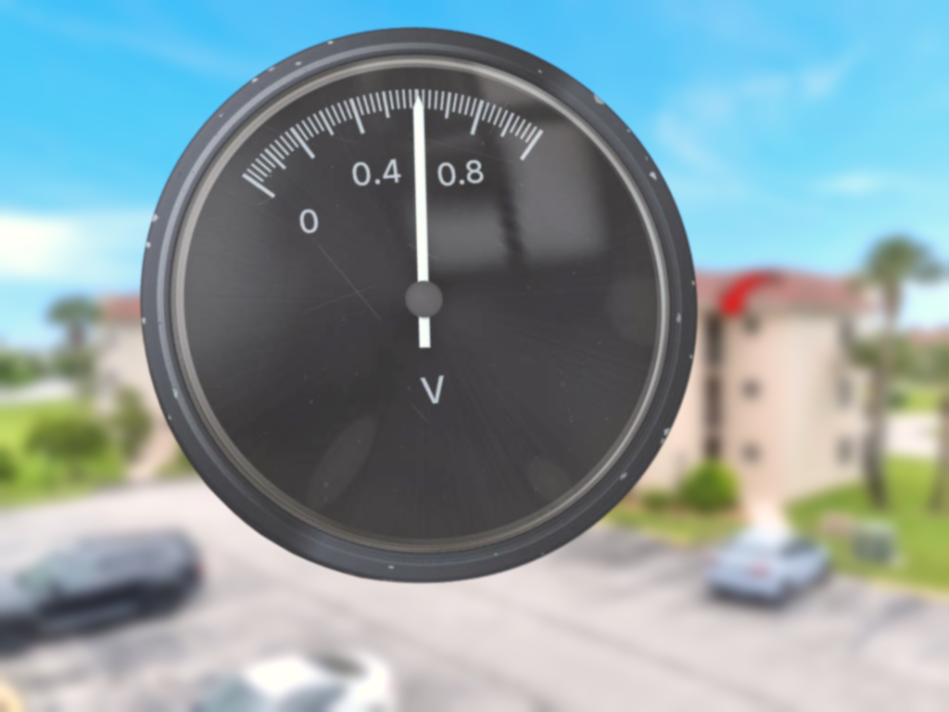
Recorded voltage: 0.6,V
